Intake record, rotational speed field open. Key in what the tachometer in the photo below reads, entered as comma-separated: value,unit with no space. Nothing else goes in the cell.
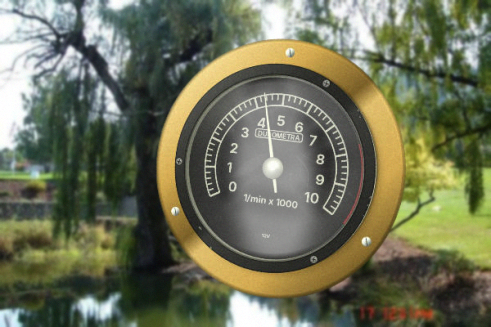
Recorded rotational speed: 4400,rpm
